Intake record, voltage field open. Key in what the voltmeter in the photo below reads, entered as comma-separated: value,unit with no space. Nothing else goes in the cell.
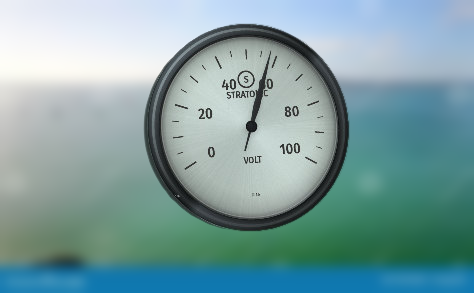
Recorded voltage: 57.5,V
